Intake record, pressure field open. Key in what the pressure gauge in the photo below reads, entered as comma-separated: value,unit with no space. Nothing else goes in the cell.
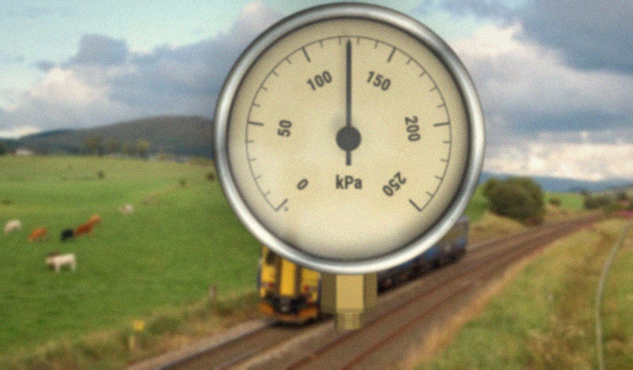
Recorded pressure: 125,kPa
